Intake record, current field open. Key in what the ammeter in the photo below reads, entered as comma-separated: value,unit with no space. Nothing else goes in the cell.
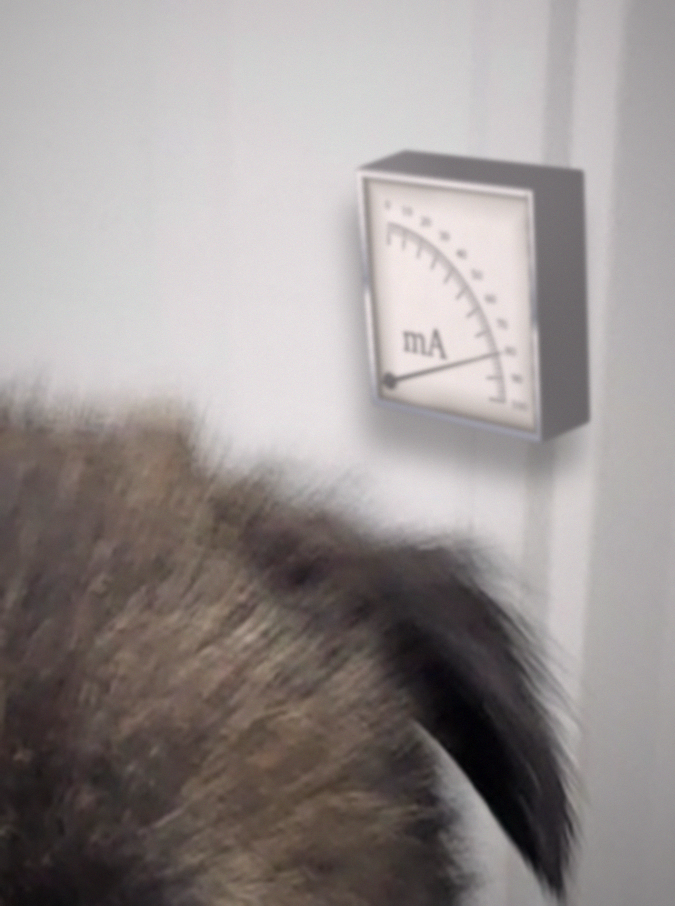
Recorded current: 80,mA
